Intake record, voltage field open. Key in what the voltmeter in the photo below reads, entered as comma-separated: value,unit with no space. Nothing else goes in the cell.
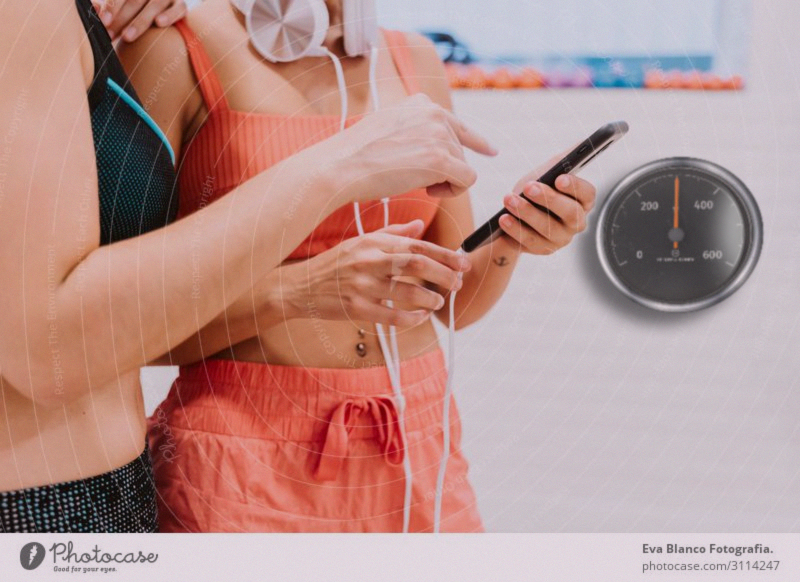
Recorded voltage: 300,V
